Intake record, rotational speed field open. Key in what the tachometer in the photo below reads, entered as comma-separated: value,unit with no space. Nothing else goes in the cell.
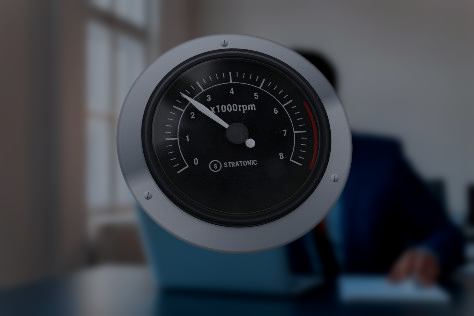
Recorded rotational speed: 2400,rpm
